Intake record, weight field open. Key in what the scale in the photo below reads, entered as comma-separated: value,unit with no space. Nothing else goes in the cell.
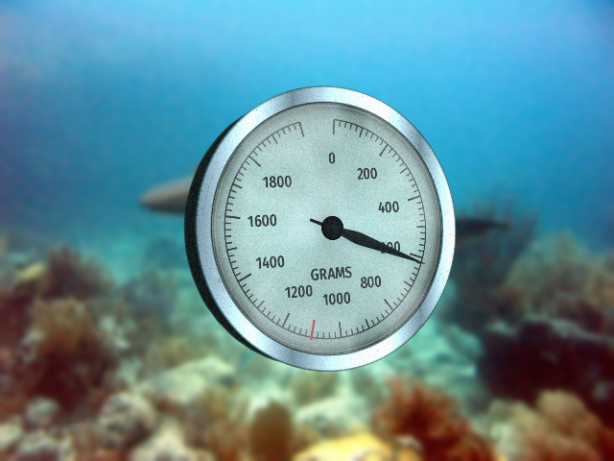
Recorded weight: 620,g
